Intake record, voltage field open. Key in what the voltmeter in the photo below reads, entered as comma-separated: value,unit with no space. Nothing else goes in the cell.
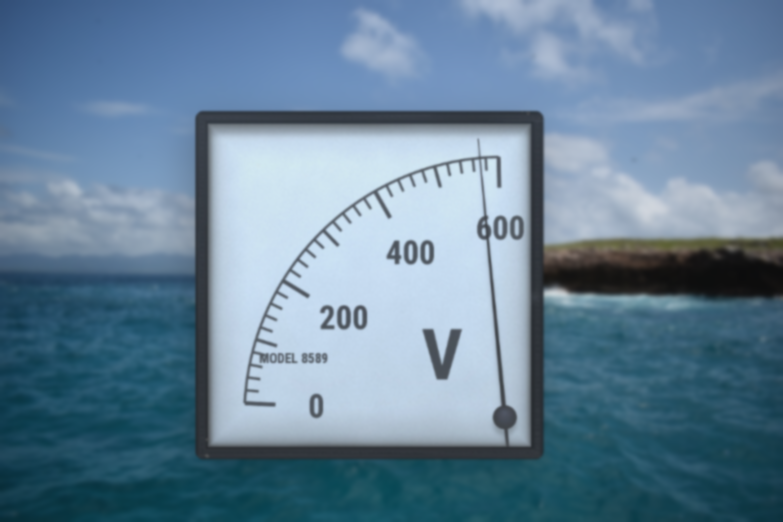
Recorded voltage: 570,V
